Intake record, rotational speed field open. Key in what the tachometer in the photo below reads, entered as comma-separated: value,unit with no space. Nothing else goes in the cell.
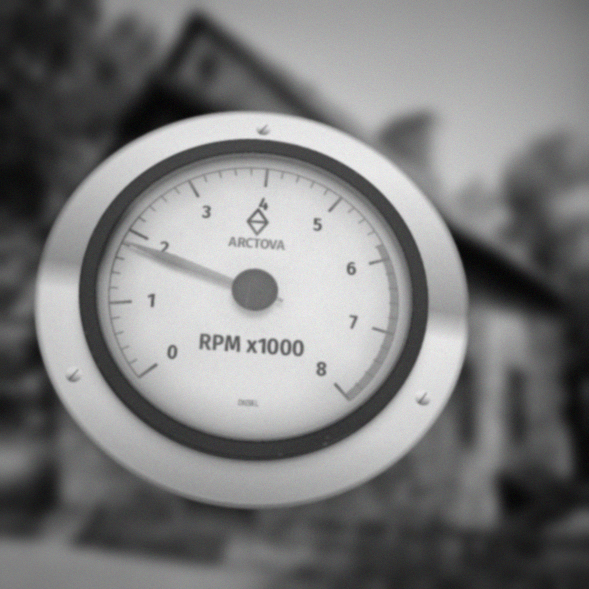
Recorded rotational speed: 1800,rpm
